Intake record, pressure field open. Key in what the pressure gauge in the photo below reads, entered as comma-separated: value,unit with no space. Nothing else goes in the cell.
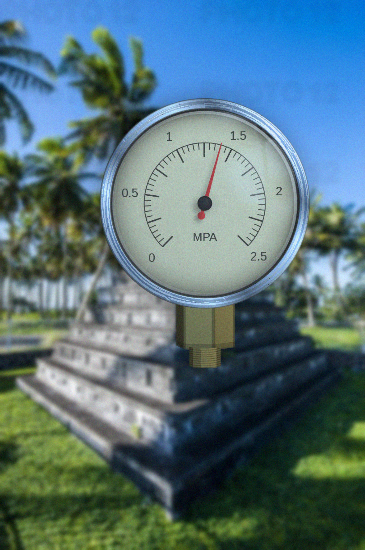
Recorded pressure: 1.4,MPa
